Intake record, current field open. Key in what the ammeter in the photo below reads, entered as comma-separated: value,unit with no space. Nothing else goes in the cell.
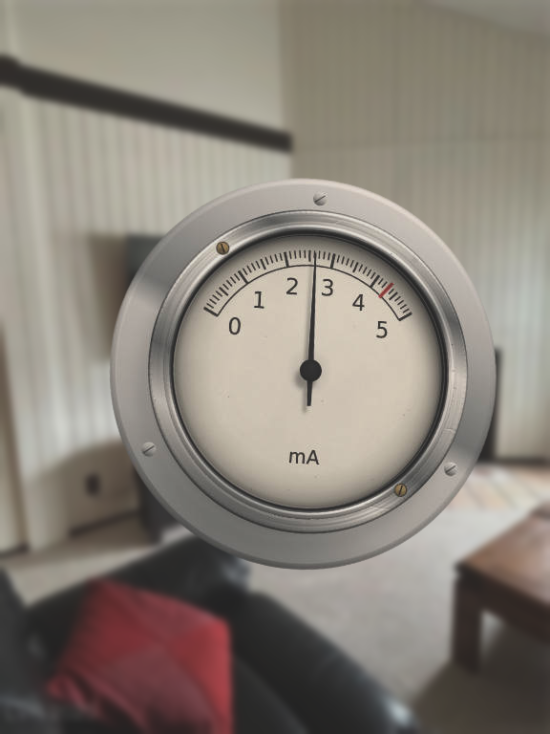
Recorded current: 2.6,mA
